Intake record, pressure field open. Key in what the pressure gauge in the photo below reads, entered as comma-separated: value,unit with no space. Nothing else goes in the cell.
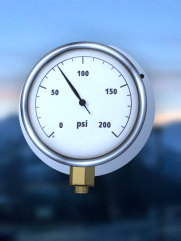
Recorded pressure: 75,psi
